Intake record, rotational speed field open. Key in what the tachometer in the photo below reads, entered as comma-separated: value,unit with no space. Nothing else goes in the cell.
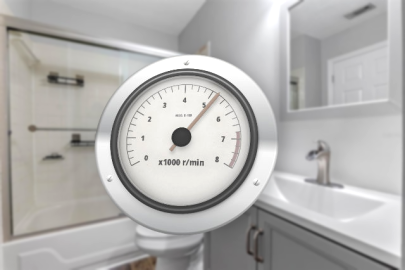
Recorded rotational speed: 5250,rpm
